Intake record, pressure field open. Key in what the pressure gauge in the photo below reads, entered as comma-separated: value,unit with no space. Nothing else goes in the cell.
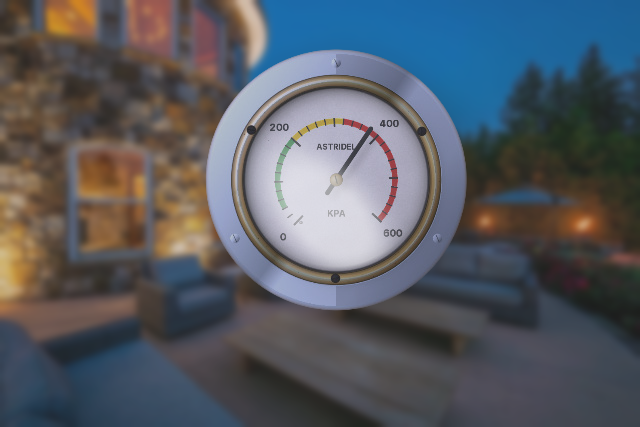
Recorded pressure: 380,kPa
